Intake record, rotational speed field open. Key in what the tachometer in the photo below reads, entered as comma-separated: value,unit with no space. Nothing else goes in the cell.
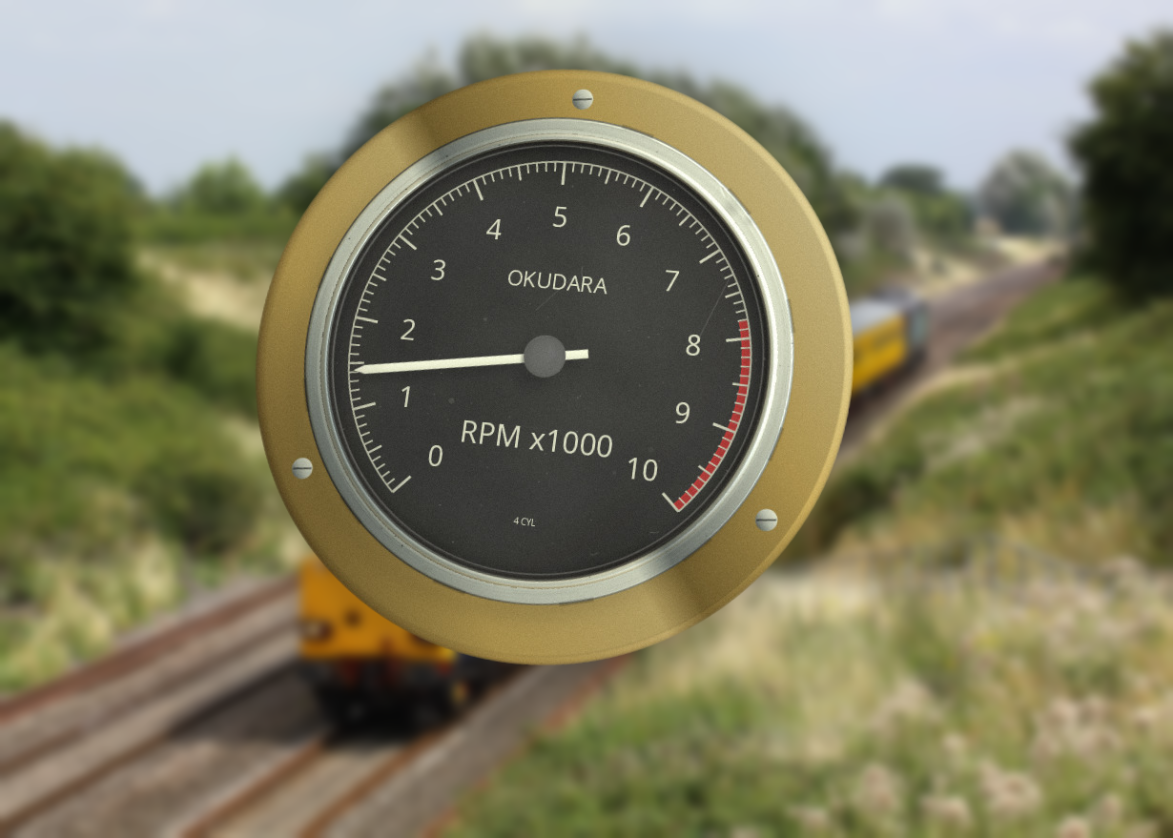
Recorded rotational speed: 1400,rpm
